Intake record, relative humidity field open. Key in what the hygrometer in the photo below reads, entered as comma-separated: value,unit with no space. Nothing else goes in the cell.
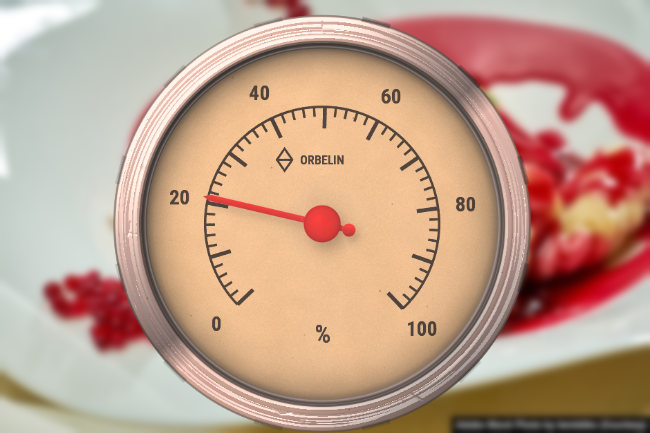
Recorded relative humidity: 21,%
